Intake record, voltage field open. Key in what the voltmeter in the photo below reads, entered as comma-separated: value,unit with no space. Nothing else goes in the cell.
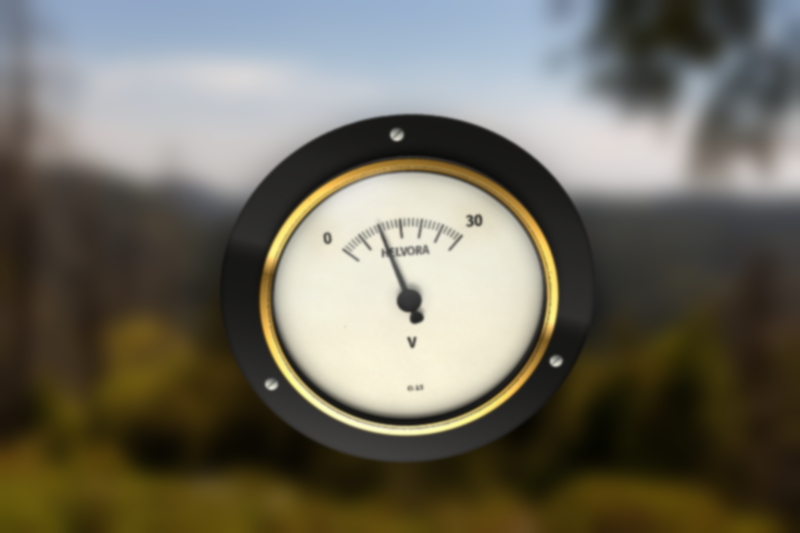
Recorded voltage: 10,V
